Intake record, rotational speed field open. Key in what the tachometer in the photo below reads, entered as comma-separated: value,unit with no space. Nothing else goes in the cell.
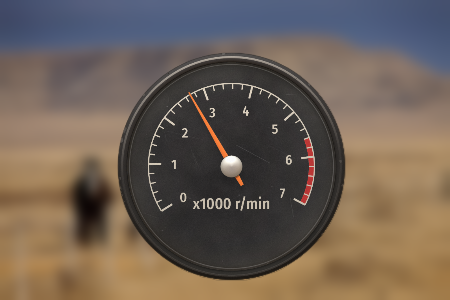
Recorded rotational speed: 2700,rpm
